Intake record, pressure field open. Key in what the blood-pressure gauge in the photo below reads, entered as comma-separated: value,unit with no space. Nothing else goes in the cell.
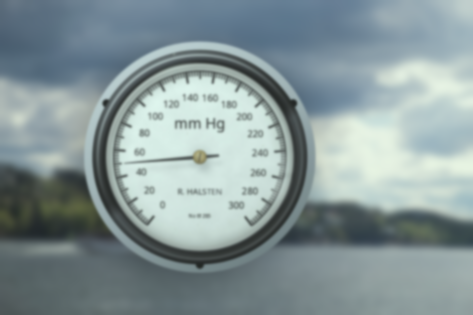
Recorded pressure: 50,mmHg
